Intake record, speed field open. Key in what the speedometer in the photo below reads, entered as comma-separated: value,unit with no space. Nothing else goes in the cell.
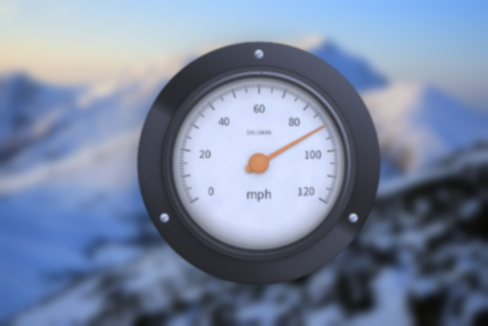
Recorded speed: 90,mph
